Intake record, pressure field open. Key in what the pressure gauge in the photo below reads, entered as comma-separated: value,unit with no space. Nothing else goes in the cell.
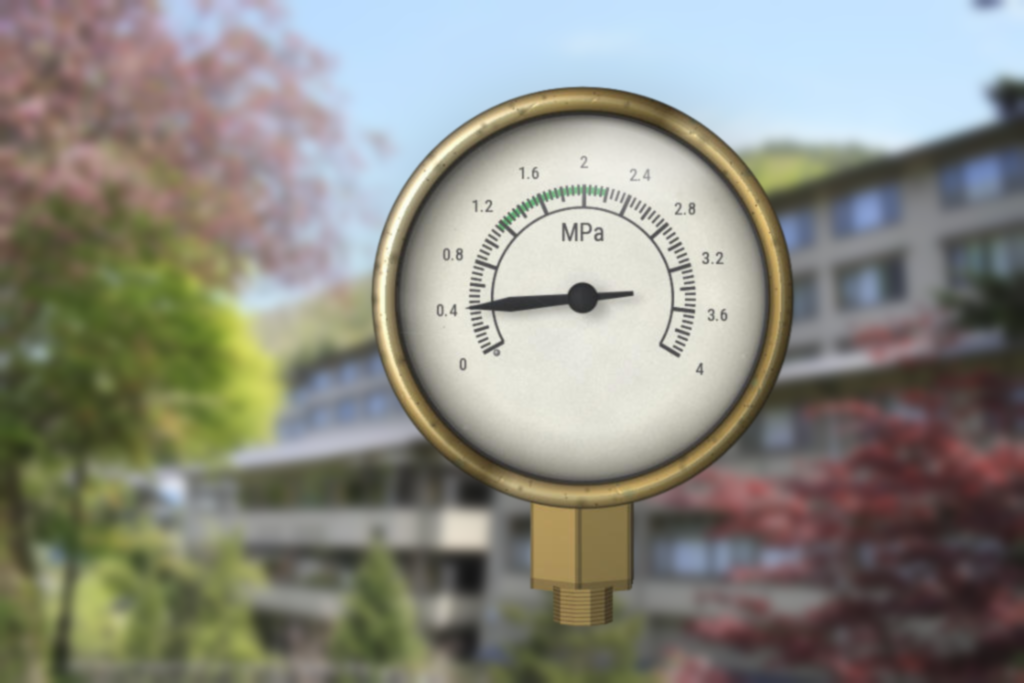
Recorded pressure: 0.4,MPa
